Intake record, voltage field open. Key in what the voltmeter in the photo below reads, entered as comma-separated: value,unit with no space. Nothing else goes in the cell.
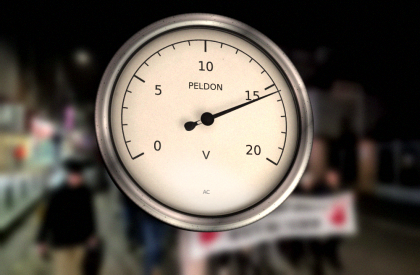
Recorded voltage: 15.5,V
